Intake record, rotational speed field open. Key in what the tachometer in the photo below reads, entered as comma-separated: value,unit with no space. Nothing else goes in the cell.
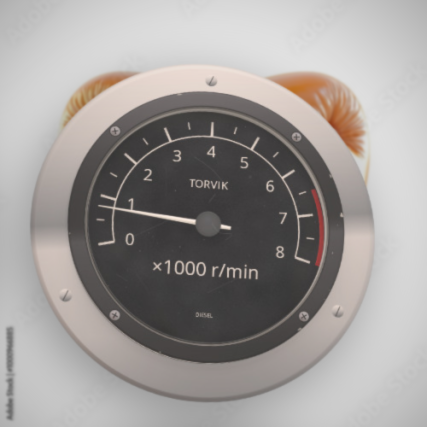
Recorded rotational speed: 750,rpm
